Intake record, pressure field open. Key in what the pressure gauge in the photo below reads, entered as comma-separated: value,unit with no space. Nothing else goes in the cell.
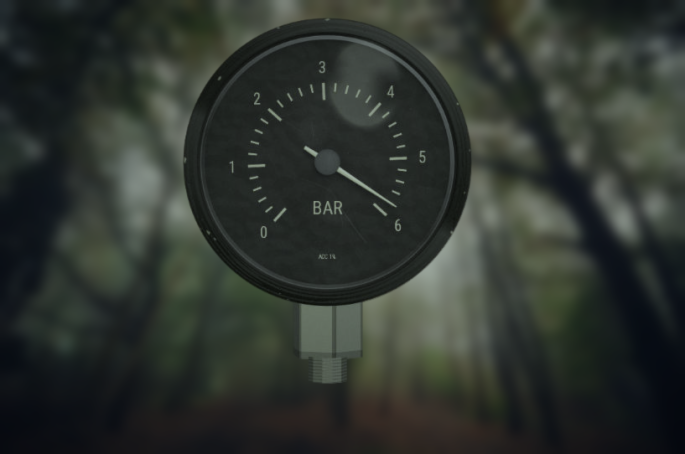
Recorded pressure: 5.8,bar
